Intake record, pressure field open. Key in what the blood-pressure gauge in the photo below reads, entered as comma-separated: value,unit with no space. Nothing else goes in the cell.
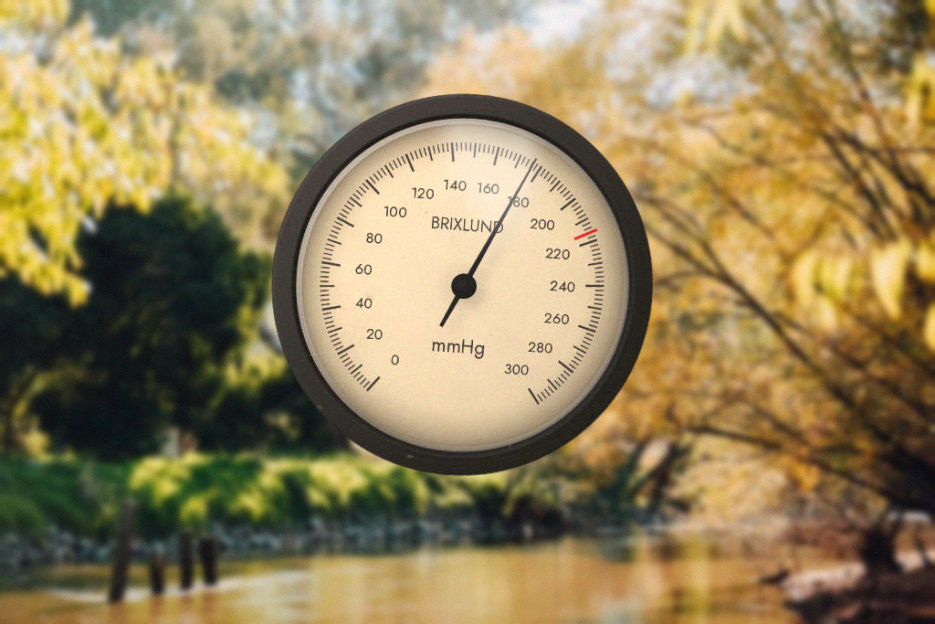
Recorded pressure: 176,mmHg
